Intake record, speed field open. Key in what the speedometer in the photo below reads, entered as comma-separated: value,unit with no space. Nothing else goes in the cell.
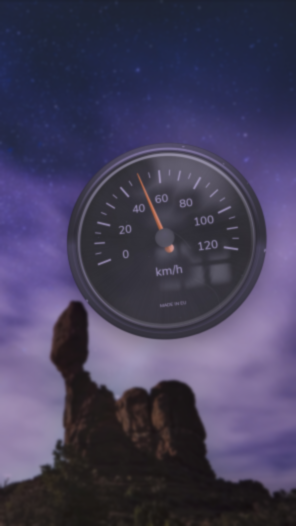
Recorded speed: 50,km/h
